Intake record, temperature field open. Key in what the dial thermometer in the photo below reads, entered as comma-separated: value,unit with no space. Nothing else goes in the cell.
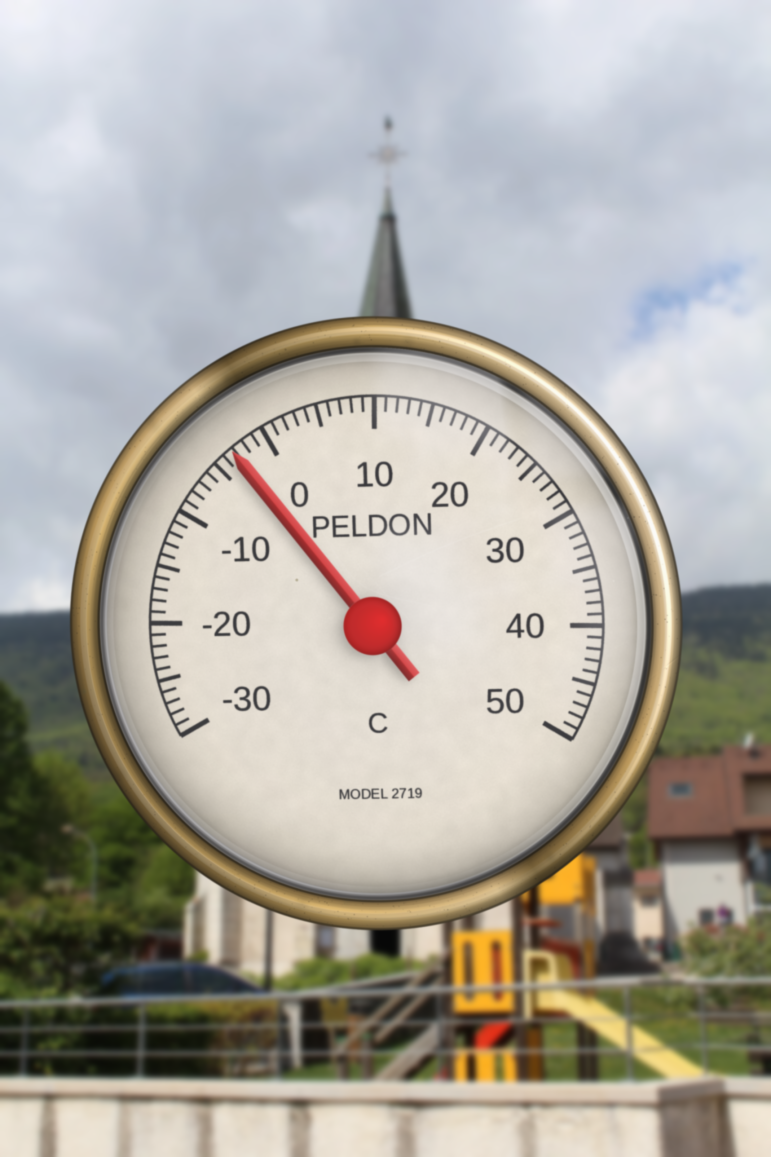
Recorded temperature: -3,°C
